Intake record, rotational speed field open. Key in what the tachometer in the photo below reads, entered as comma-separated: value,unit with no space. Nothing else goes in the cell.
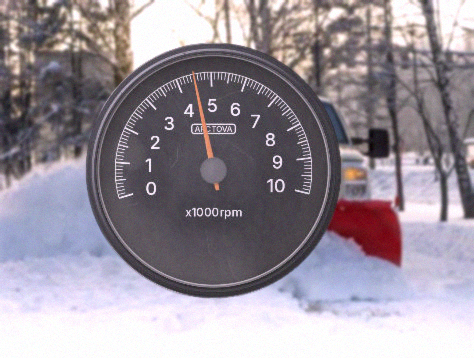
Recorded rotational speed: 4500,rpm
